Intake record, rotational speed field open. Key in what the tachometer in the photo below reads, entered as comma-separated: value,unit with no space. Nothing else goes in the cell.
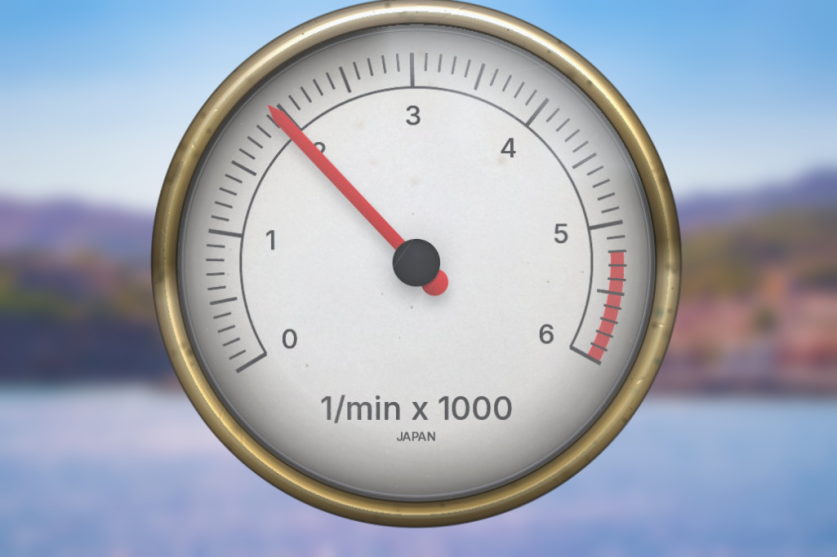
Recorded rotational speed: 1950,rpm
